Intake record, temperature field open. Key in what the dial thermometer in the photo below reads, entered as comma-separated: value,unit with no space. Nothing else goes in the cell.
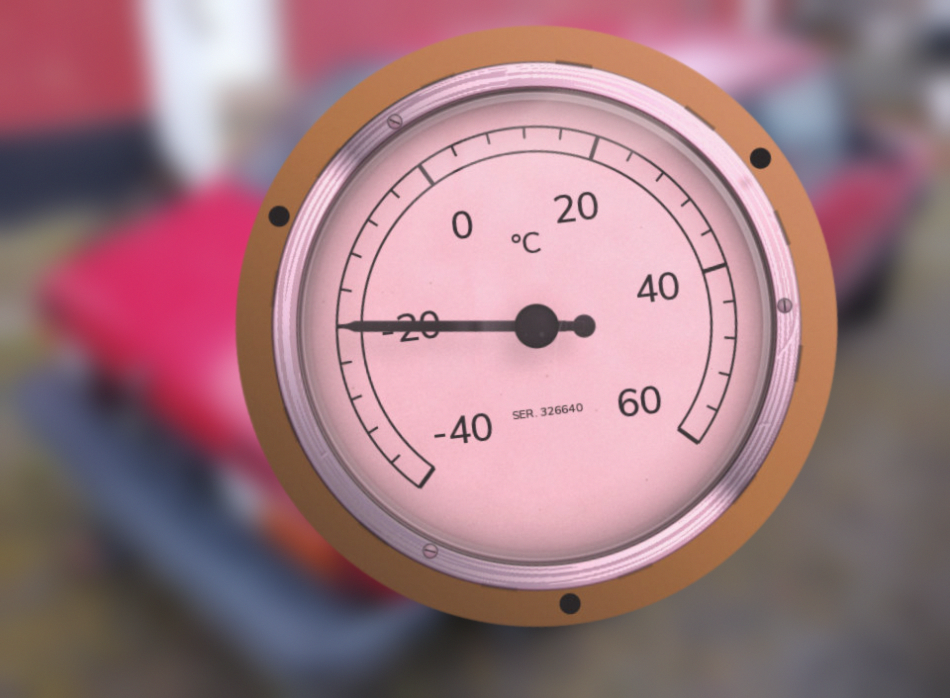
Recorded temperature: -20,°C
